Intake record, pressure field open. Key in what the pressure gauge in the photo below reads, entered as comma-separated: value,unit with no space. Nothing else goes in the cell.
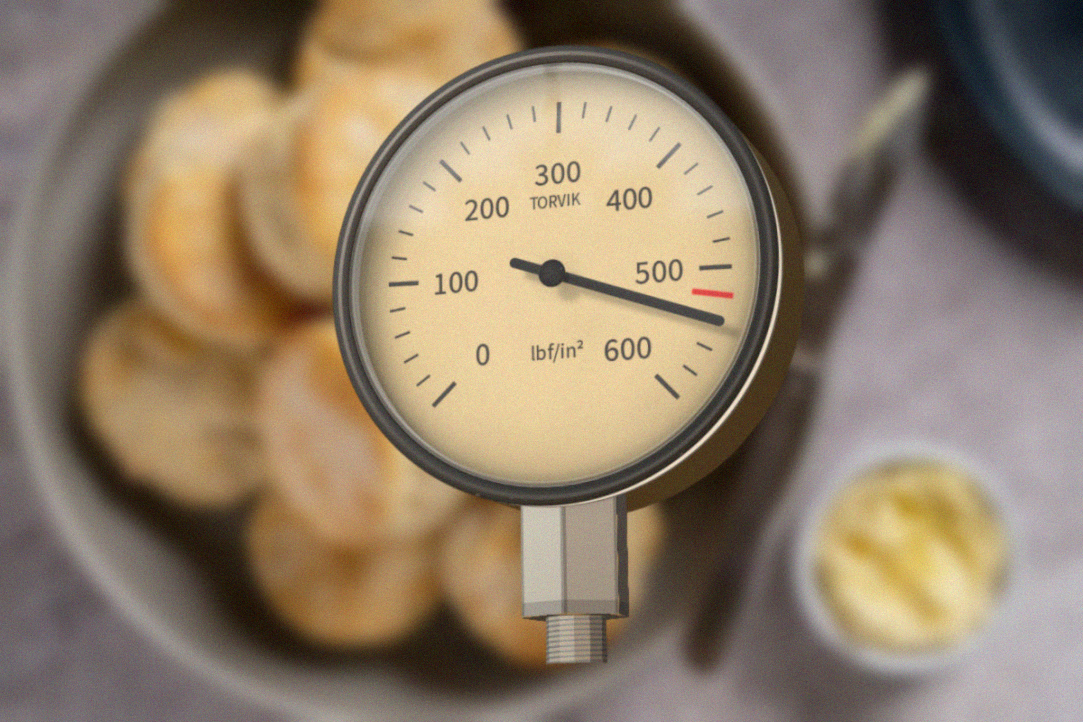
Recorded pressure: 540,psi
